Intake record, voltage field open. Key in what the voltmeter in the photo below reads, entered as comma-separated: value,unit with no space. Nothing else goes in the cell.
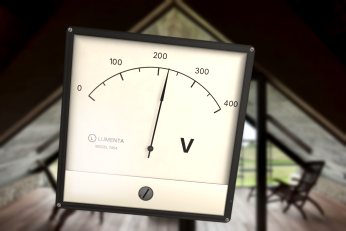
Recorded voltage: 225,V
